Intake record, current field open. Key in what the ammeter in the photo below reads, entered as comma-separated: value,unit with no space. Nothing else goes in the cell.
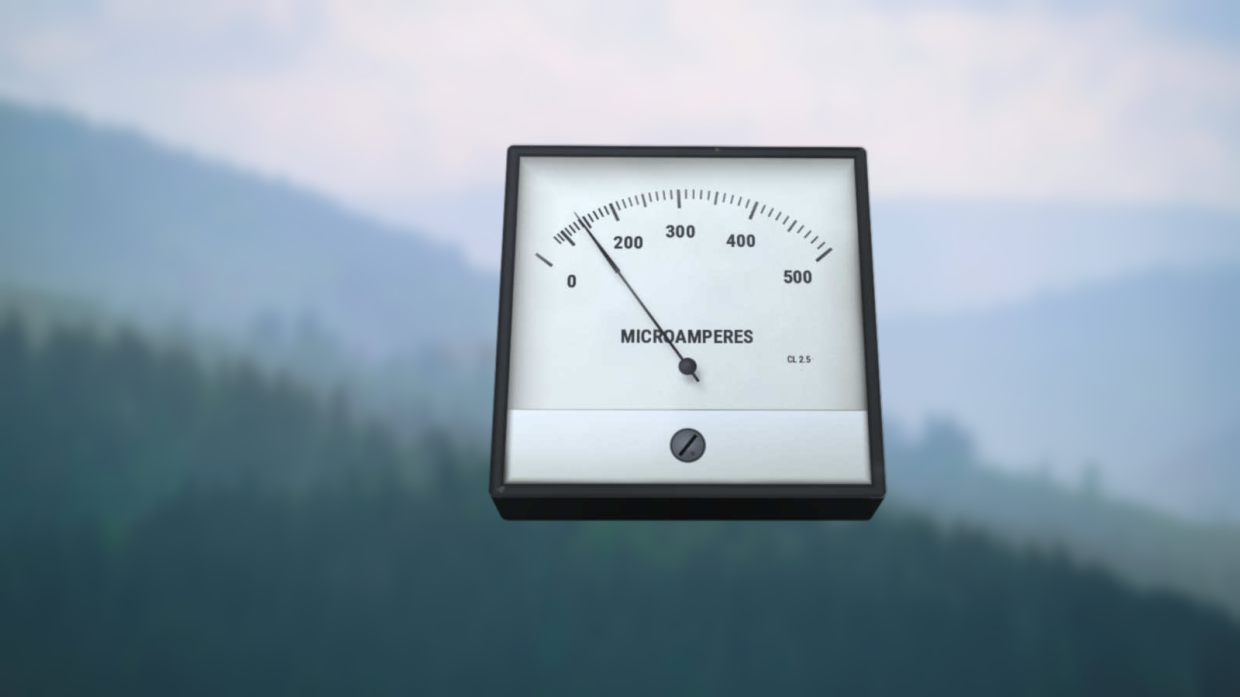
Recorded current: 140,µA
